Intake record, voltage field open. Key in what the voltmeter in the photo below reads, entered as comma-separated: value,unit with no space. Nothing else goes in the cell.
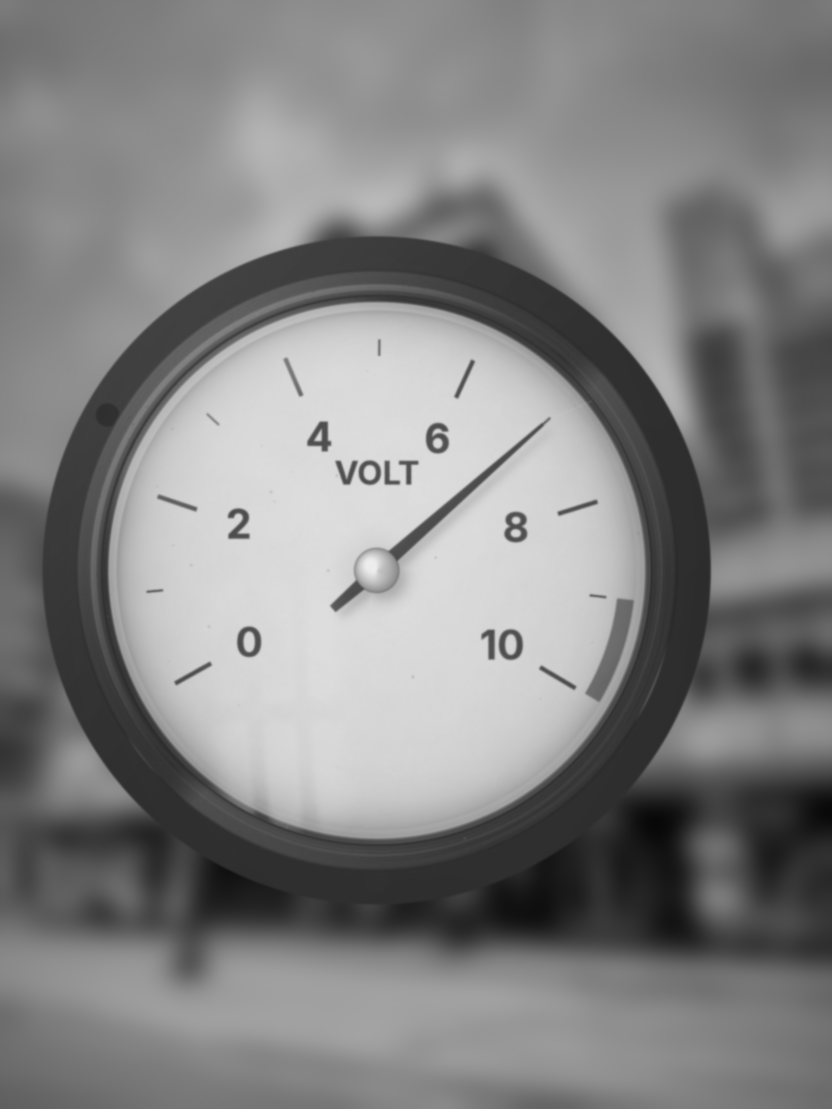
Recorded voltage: 7,V
